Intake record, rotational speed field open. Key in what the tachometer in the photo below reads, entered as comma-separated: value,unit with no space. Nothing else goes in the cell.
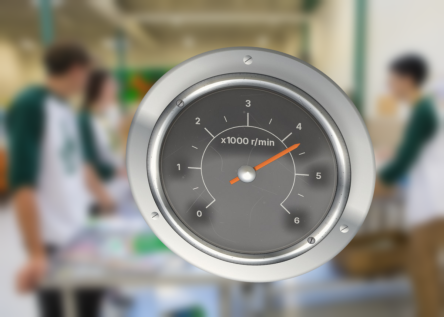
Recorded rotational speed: 4250,rpm
